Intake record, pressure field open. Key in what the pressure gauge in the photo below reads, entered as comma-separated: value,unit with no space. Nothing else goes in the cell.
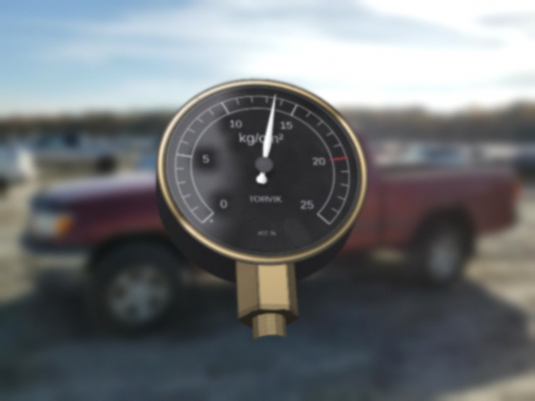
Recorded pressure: 13.5,kg/cm²
